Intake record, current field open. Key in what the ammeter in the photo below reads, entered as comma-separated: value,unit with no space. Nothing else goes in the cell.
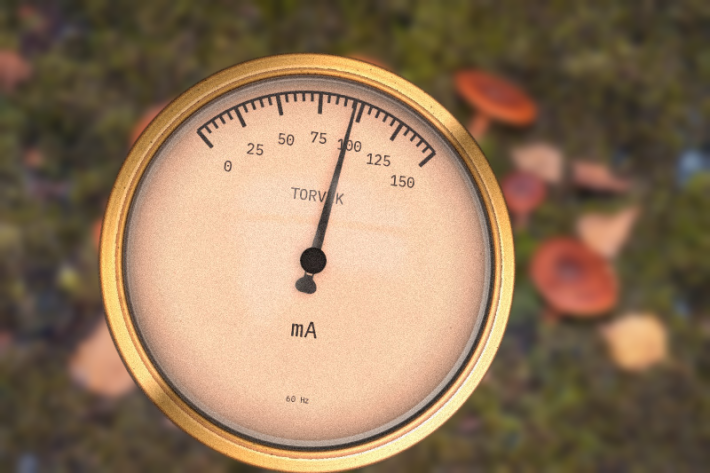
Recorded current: 95,mA
